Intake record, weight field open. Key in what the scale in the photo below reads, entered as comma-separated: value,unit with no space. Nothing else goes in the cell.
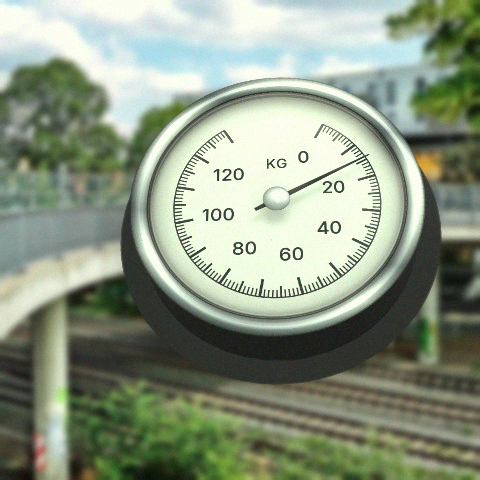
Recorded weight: 15,kg
